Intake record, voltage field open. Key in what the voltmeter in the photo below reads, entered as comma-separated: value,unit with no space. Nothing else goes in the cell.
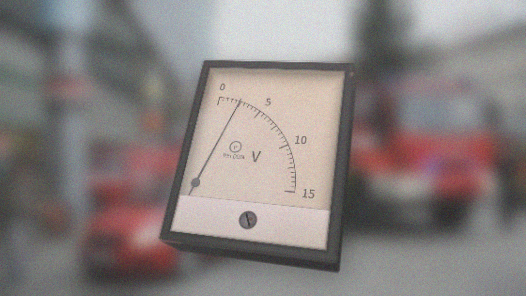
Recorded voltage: 2.5,V
